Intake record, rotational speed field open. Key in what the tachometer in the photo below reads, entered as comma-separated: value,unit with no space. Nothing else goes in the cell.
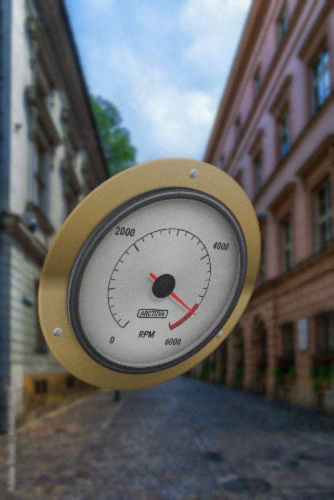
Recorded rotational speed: 5400,rpm
